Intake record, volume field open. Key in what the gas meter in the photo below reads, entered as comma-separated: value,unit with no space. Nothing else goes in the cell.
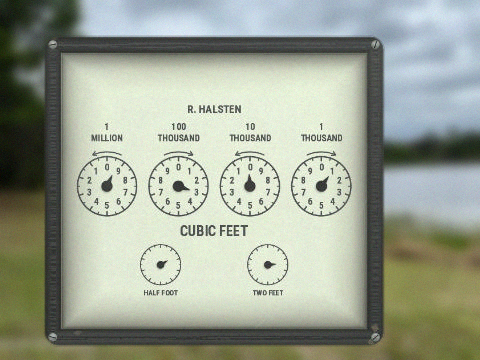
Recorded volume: 930100,ft³
